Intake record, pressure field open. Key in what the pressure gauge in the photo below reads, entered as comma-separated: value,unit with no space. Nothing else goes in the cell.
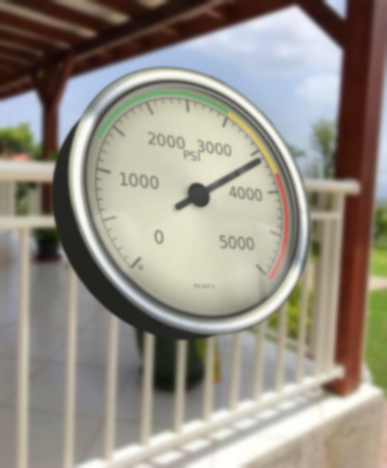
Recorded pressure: 3600,psi
